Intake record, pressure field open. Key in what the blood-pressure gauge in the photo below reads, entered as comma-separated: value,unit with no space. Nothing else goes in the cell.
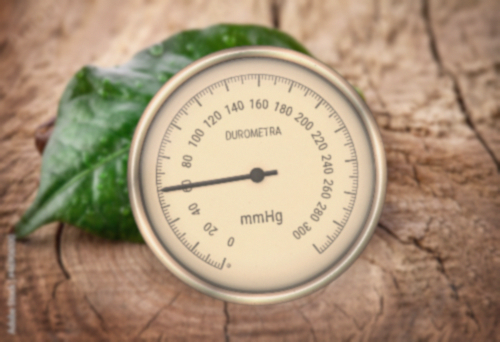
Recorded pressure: 60,mmHg
